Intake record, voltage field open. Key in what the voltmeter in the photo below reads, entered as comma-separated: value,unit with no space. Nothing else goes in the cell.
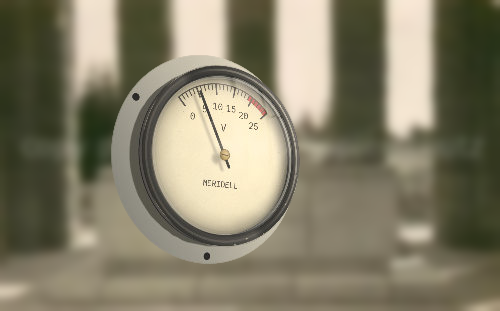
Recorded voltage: 5,V
